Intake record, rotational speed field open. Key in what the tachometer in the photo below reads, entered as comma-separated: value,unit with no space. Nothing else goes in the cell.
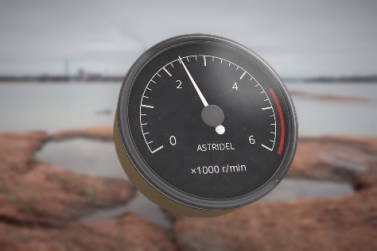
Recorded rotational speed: 2400,rpm
